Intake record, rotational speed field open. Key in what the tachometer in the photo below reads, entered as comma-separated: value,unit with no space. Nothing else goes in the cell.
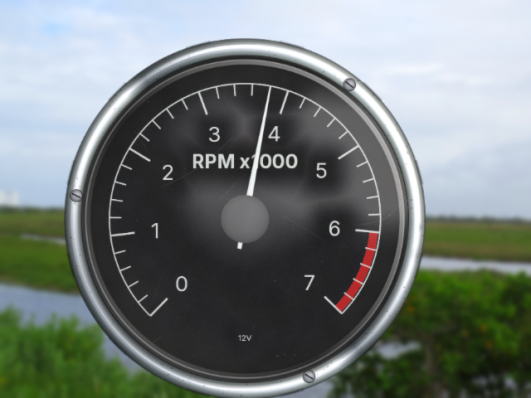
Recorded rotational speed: 3800,rpm
